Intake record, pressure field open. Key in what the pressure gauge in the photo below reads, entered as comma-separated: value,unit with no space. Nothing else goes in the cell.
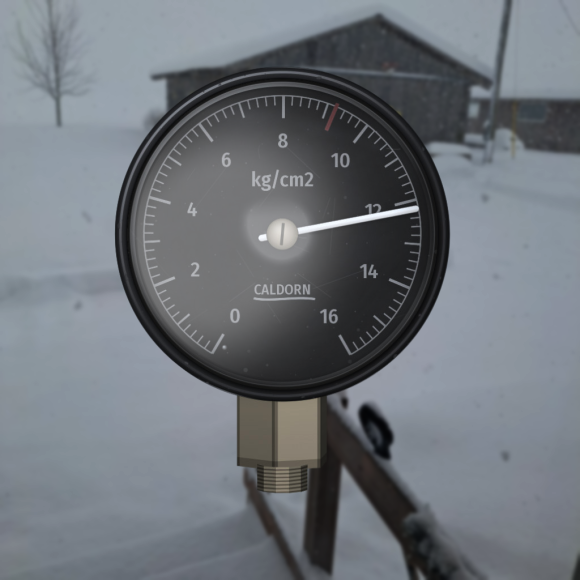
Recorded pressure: 12.2,kg/cm²
